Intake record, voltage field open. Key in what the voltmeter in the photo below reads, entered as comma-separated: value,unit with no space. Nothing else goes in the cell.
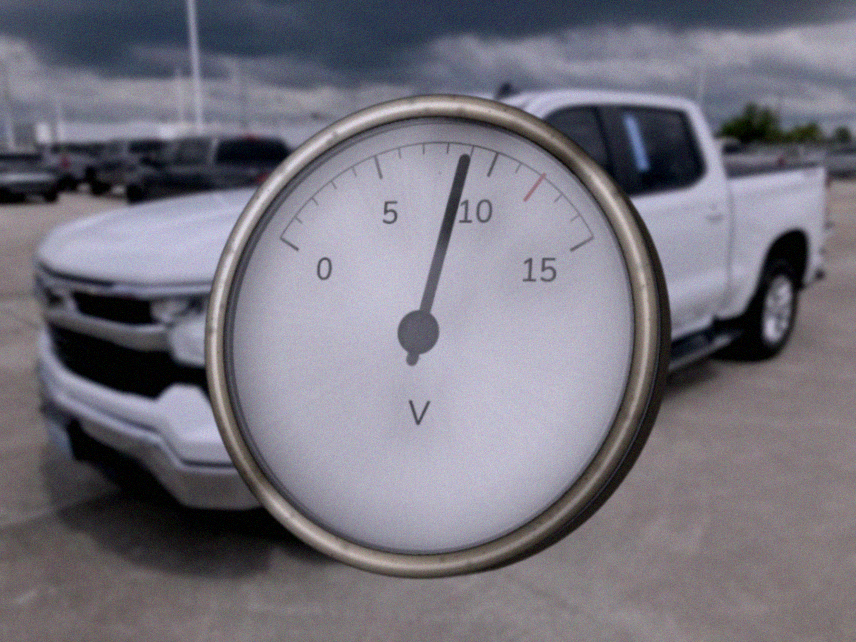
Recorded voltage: 9,V
